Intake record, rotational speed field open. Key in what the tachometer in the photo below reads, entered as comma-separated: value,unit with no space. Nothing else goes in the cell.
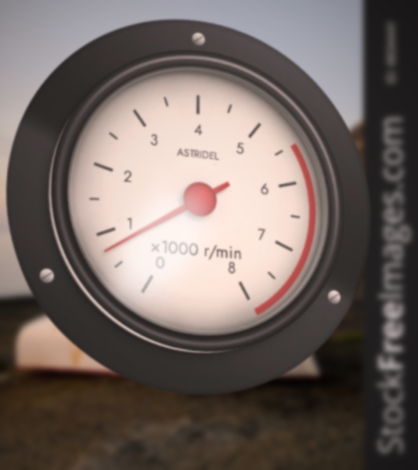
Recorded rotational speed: 750,rpm
